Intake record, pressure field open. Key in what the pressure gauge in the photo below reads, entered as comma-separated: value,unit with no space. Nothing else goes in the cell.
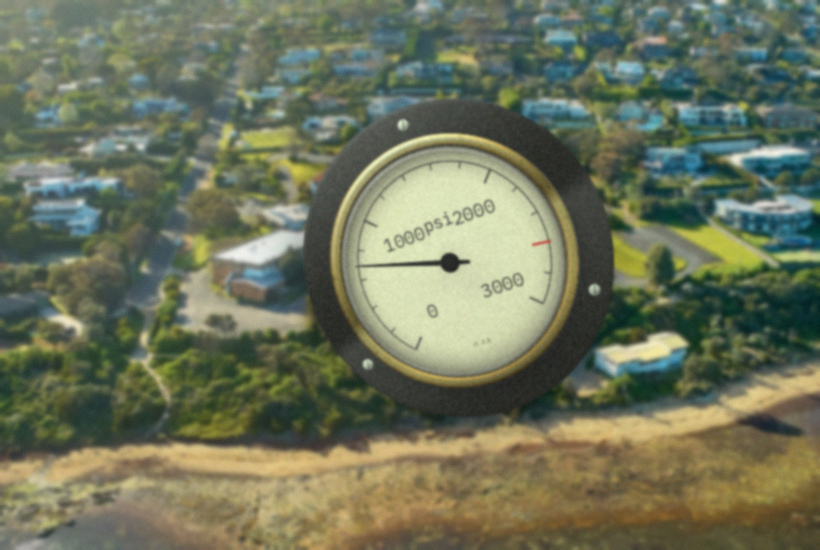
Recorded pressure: 700,psi
